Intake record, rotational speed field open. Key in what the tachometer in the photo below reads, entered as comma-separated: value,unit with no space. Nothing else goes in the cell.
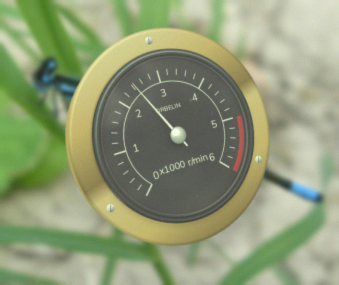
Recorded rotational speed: 2400,rpm
